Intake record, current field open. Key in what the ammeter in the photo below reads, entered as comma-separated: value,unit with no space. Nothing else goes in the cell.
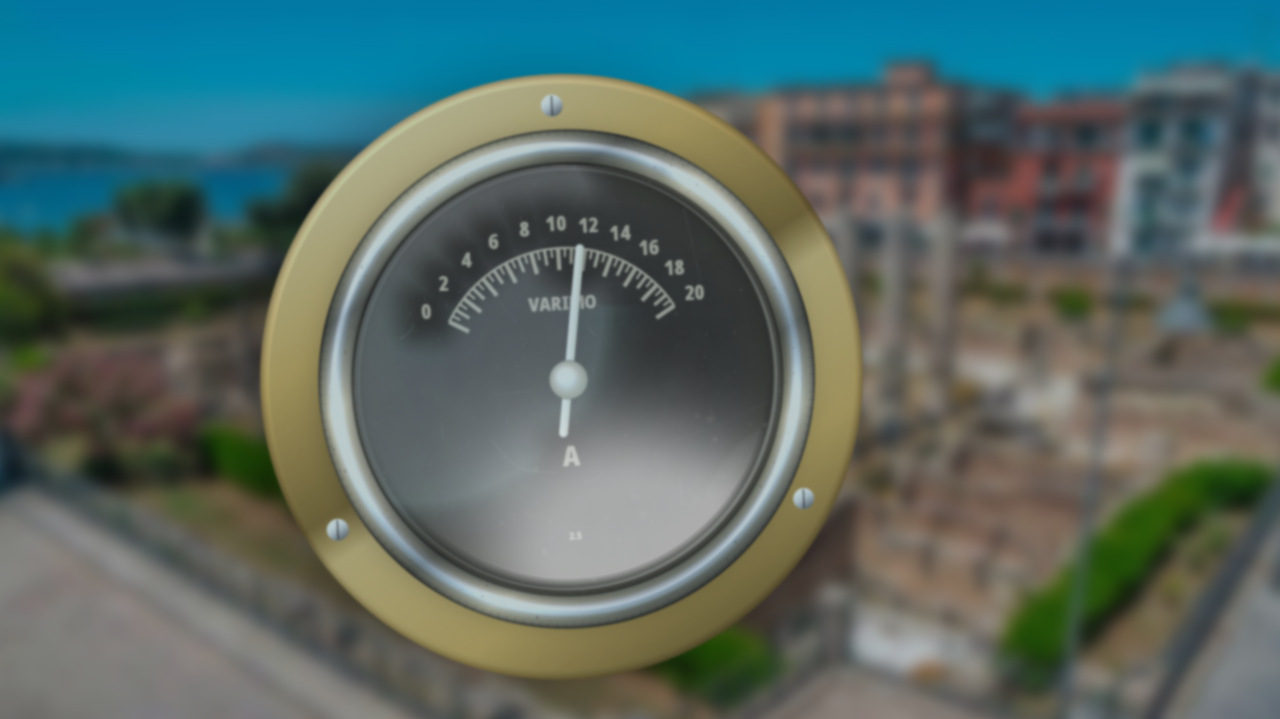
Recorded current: 11.5,A
